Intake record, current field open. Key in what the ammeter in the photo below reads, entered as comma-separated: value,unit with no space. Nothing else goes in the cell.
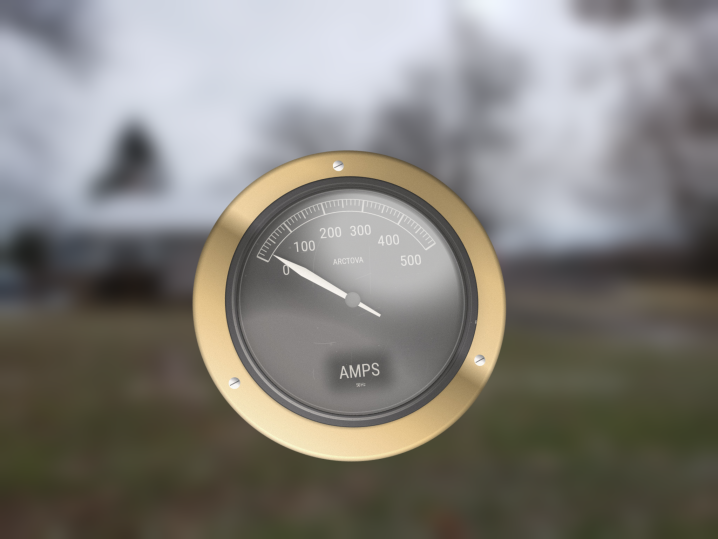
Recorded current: 20,A
